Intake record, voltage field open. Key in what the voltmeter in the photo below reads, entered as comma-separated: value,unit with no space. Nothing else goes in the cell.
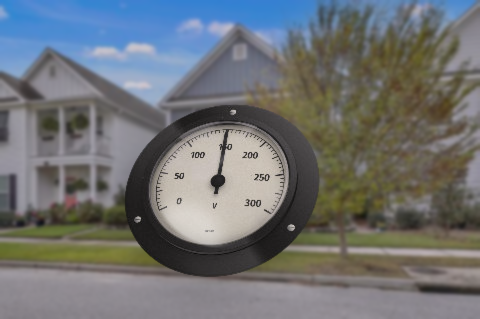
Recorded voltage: 150,V
